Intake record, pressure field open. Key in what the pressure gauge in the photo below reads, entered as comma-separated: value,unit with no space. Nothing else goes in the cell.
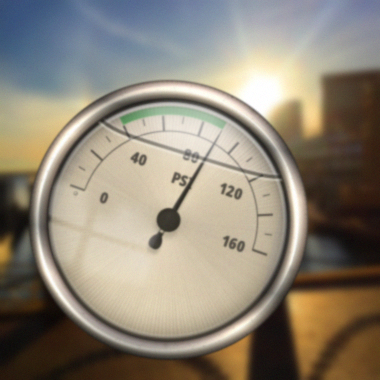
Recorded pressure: 90,psi
